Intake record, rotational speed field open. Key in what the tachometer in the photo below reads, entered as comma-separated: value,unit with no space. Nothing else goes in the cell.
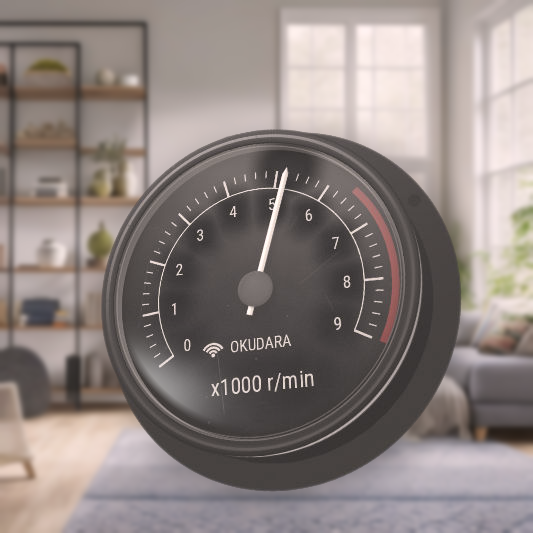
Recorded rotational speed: 5200,rpm
